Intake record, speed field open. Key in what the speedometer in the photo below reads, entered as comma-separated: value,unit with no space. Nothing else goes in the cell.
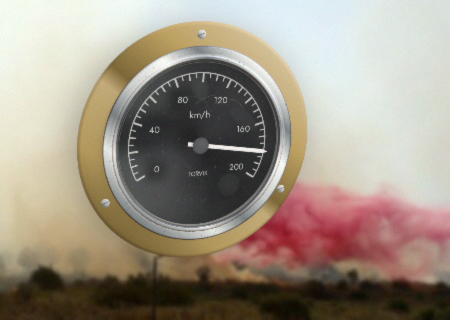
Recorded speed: 180,km/h
